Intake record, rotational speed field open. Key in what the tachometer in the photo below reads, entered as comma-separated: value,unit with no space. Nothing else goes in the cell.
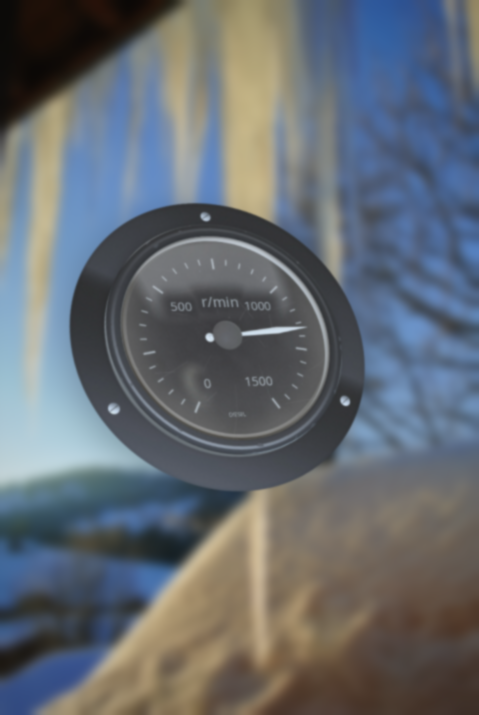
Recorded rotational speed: 1175,rpm
